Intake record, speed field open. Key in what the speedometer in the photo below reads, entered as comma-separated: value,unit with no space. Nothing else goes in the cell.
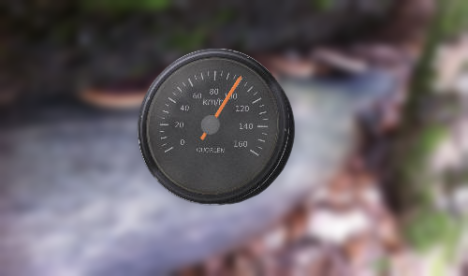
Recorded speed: 100,km/h
